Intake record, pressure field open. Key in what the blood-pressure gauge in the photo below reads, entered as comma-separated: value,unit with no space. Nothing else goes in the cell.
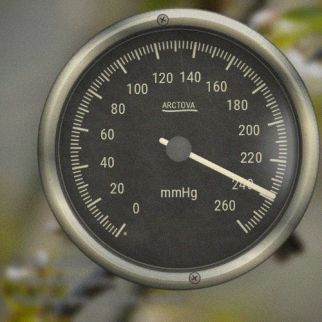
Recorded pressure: 238,mmHg
